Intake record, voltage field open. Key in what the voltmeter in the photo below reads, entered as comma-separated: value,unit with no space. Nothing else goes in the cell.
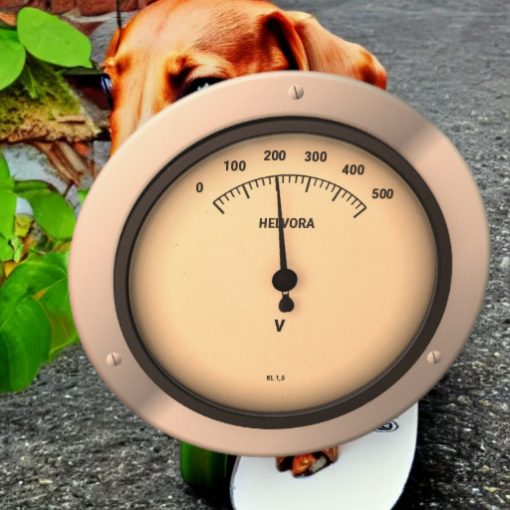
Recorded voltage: 200,V
